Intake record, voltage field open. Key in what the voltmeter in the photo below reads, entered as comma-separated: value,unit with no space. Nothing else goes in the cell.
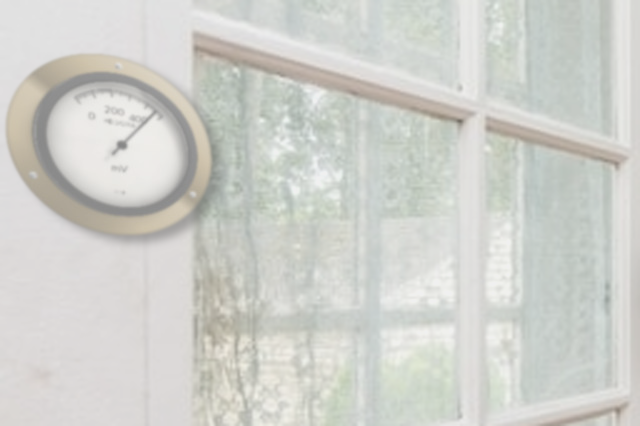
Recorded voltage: 450,mV
